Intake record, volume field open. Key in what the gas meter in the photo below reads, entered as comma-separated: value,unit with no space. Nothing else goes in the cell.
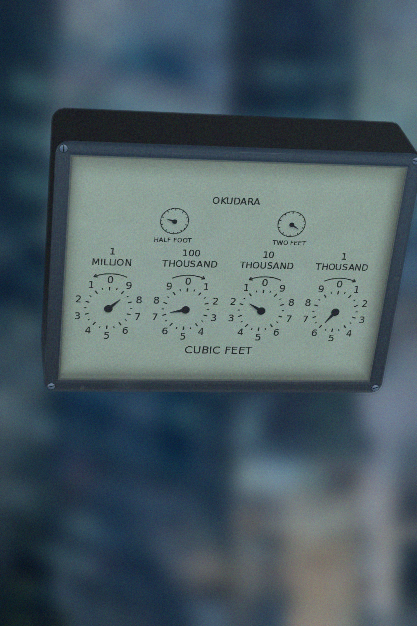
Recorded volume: 871600,ft³
